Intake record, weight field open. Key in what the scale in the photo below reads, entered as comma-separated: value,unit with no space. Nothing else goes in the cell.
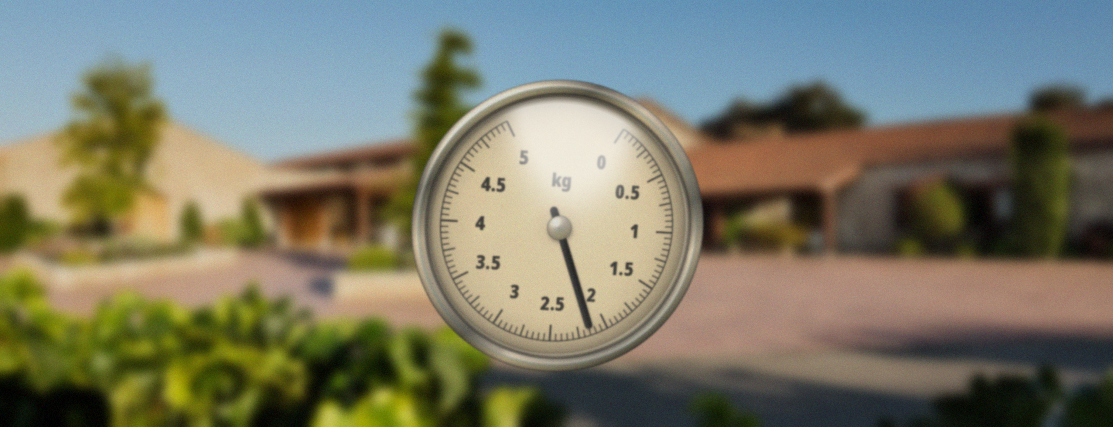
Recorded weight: 2.15,kg
